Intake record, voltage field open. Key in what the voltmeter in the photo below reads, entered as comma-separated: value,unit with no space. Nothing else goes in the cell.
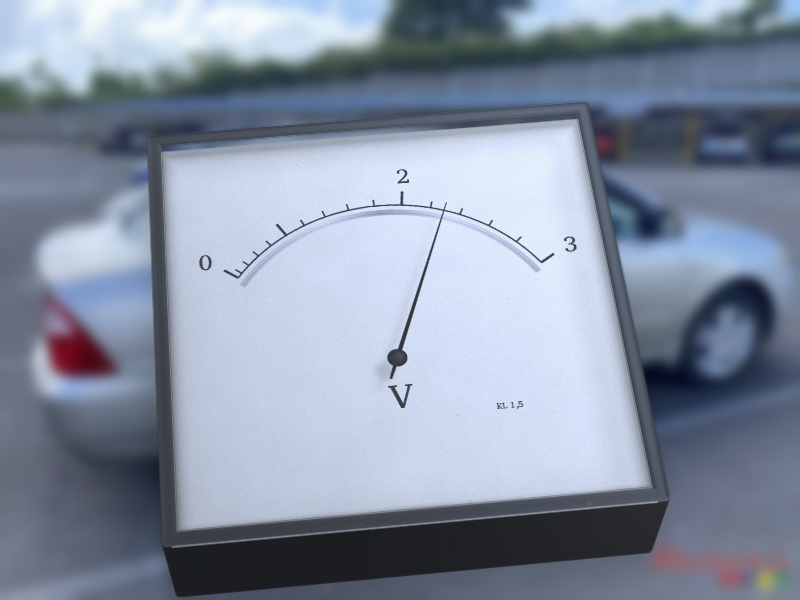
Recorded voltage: 2.3,V
